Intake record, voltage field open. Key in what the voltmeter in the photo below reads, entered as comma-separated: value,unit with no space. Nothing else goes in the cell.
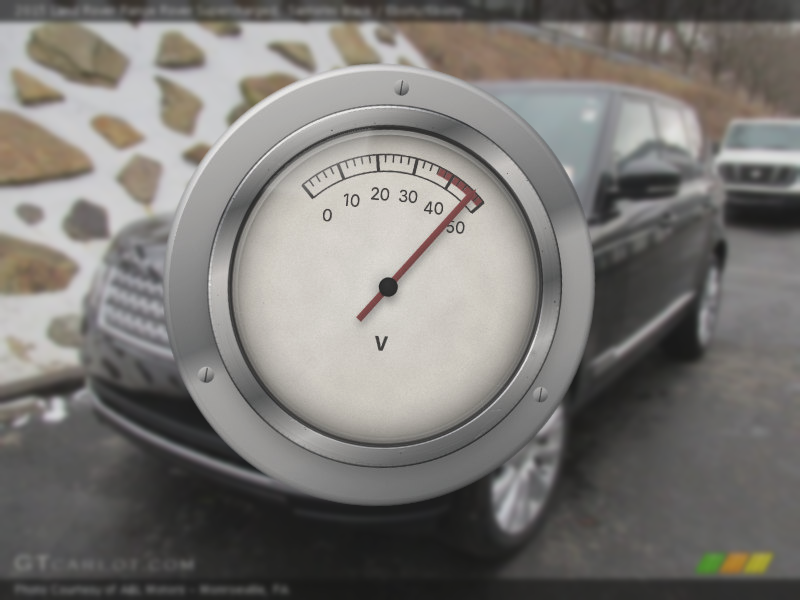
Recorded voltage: 46,V
